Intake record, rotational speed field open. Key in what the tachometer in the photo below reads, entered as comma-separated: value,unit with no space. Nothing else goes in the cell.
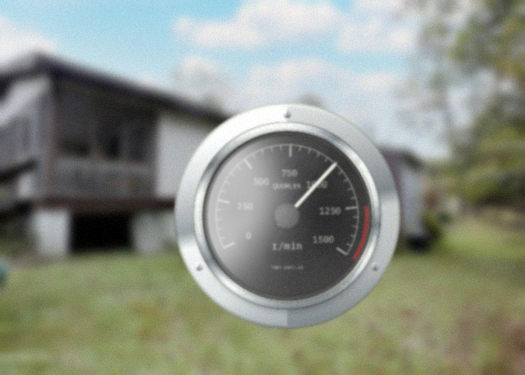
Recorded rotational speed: 1000,rpm
